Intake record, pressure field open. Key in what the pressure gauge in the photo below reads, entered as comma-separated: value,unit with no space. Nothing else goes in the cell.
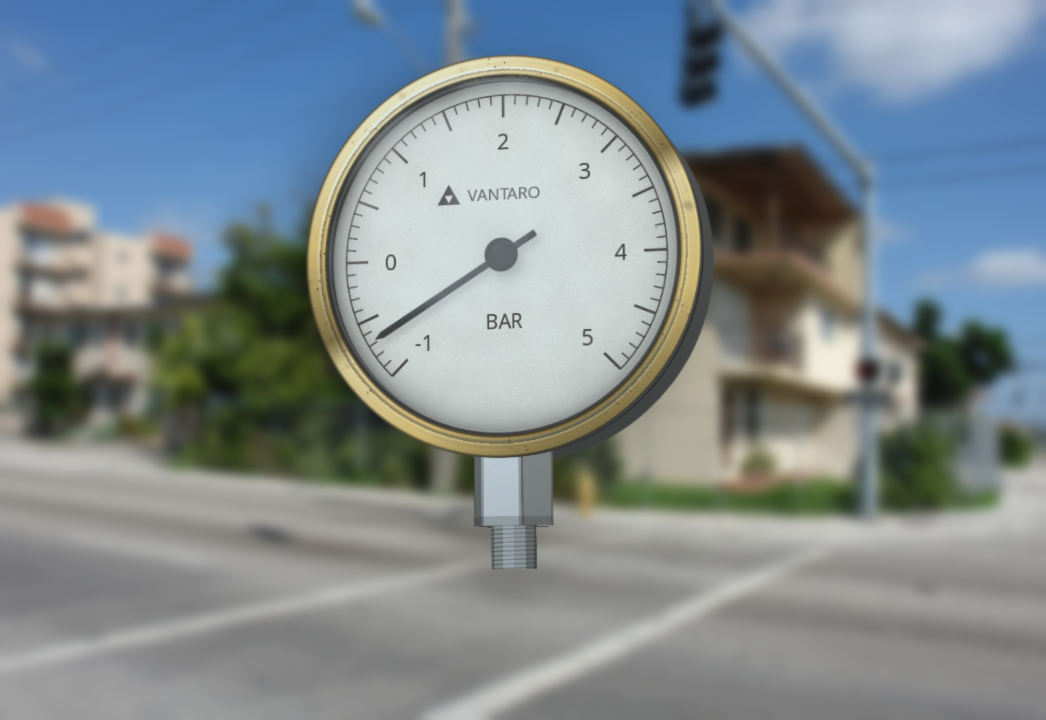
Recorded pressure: -0.7,bar
